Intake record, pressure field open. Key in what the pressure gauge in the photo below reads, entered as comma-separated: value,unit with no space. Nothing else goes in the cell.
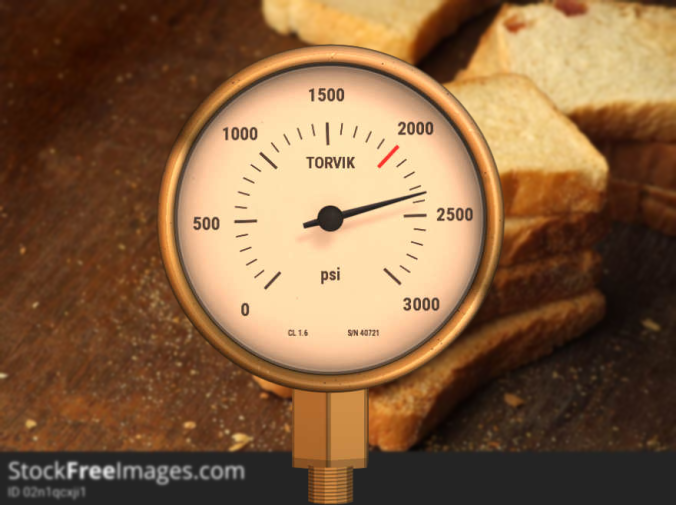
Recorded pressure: 2350,psi
